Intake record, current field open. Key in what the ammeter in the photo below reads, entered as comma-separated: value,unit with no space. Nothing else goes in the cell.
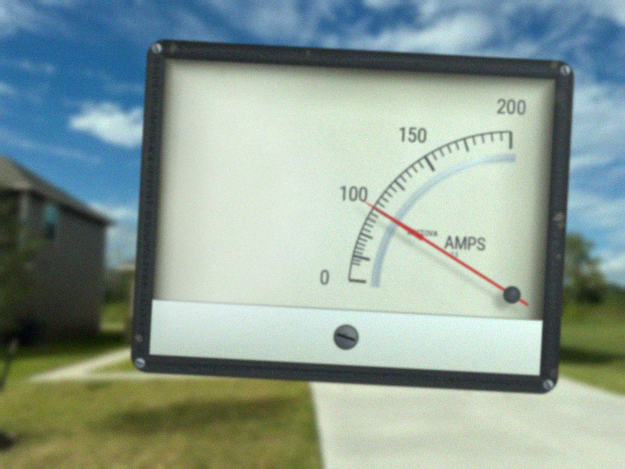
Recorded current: 100,A
